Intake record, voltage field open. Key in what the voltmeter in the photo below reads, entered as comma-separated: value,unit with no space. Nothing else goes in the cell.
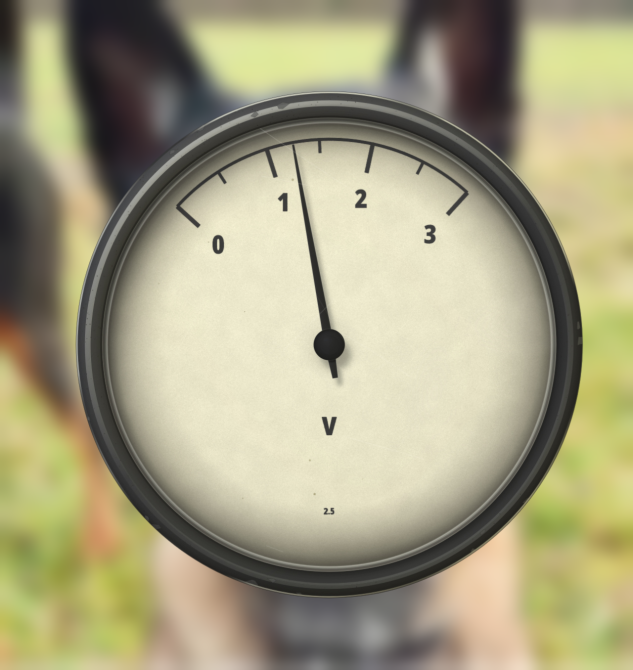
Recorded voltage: 1.25,V
